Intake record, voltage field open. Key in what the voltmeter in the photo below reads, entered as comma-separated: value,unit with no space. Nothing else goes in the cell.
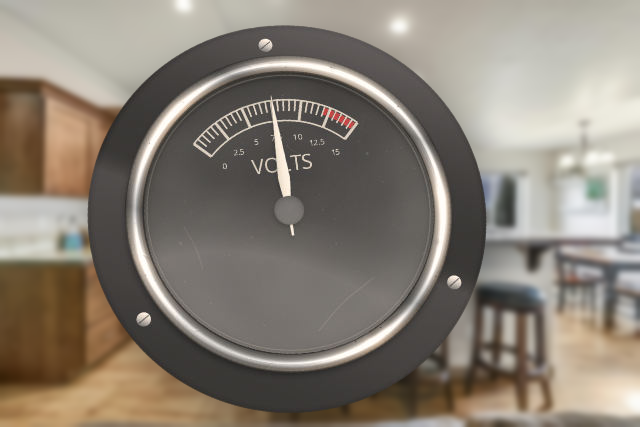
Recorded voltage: 7.5,V
